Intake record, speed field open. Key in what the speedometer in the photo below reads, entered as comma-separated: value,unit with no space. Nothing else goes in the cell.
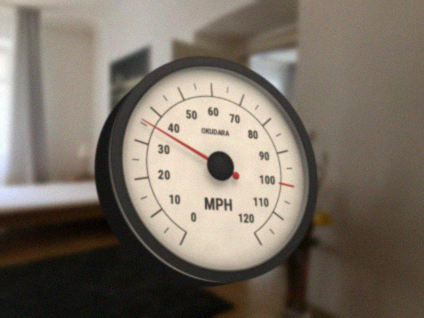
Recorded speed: 35,mph
